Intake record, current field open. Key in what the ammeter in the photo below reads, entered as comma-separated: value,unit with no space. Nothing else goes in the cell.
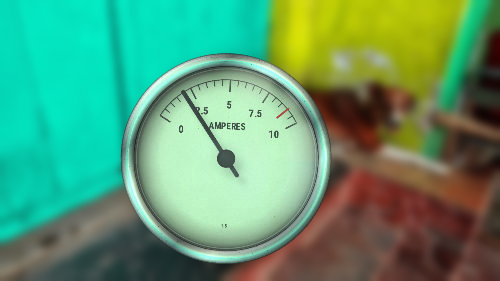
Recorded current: 2,A
